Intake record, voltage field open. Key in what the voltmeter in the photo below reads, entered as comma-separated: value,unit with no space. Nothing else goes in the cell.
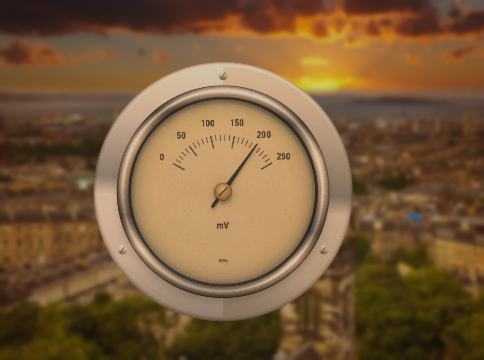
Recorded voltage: 200,mV
